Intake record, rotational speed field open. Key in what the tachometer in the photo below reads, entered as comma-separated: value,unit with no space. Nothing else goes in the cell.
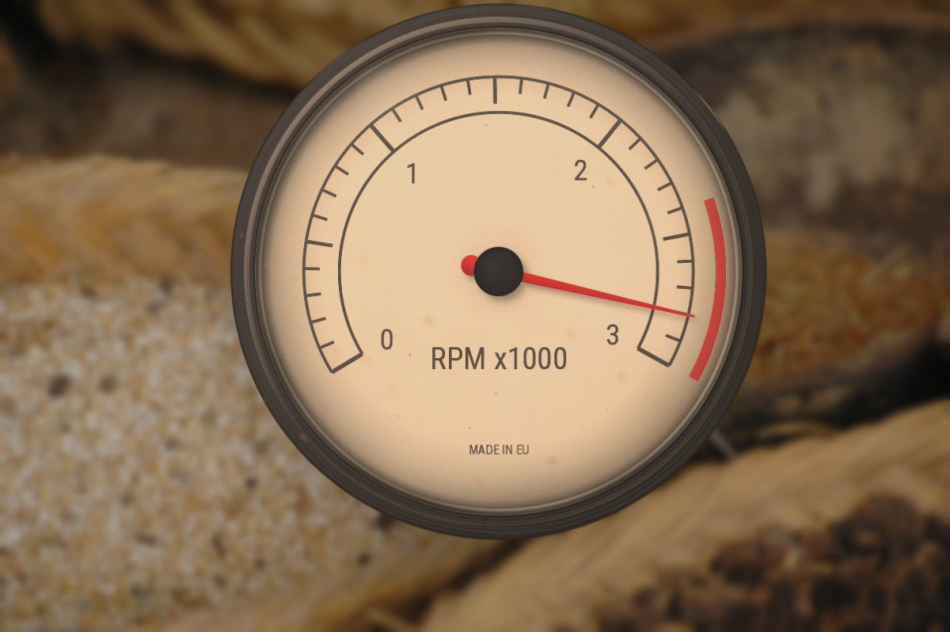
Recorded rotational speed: 2800,rpm
